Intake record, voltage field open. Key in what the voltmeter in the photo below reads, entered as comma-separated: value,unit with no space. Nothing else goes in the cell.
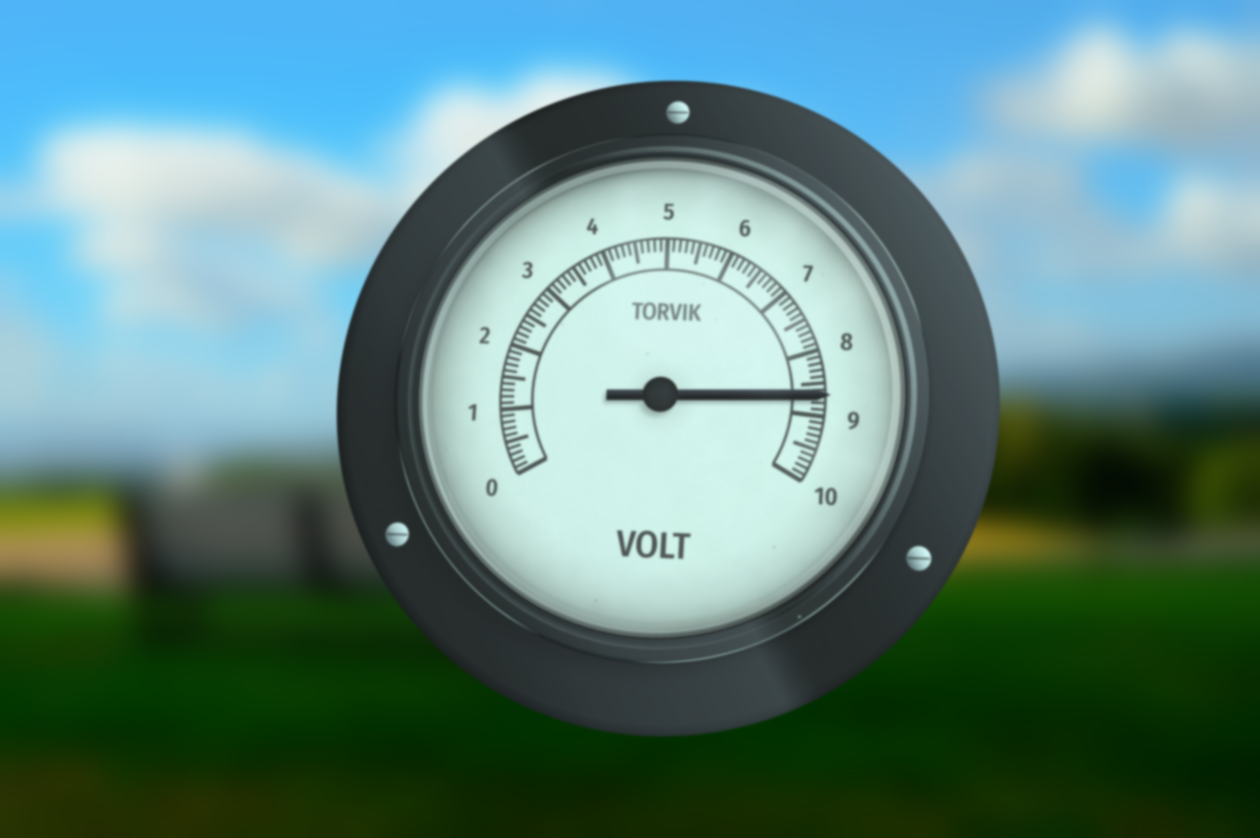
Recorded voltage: 8.7,V
